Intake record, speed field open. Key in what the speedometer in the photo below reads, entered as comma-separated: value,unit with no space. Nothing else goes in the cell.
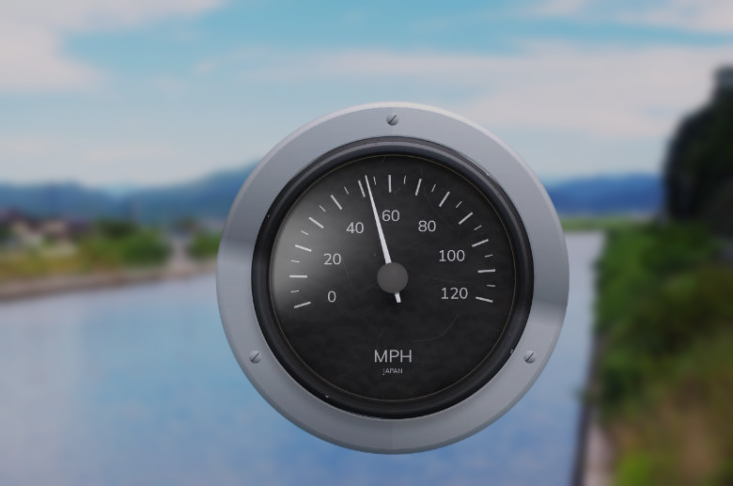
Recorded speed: 52.5,mph
